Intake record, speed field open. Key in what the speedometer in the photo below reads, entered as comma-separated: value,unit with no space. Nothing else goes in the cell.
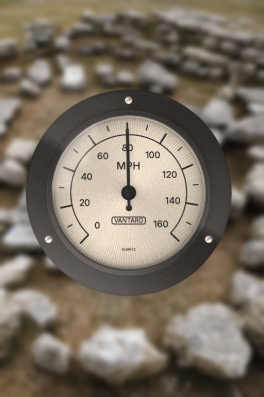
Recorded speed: 80,mph
